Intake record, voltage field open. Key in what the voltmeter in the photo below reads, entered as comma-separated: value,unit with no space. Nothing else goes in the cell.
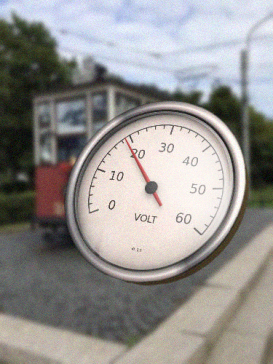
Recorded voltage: 19,V
